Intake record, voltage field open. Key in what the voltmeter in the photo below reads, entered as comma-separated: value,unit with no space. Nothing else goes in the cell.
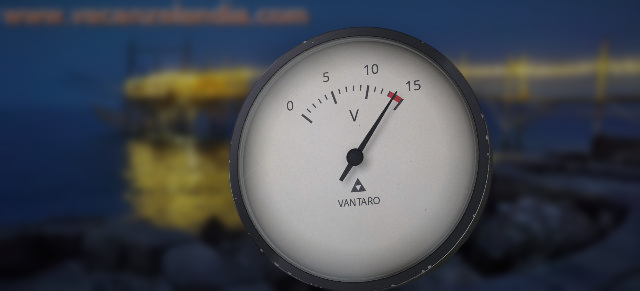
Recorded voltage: 14,V
